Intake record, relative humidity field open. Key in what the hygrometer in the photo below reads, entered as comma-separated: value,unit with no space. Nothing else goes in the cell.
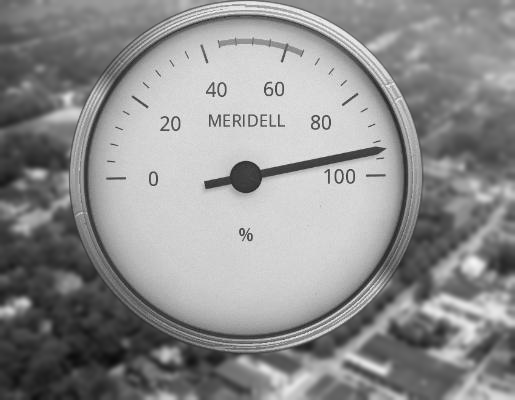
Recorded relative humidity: 94,%
